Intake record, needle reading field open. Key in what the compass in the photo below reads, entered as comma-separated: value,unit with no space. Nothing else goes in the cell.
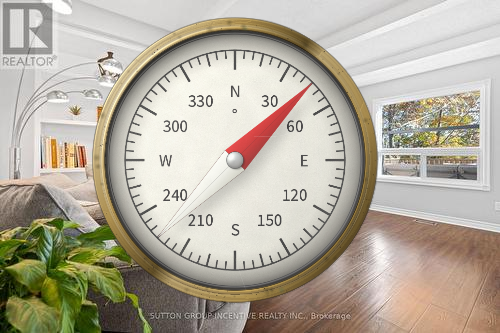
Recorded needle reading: 45,°
